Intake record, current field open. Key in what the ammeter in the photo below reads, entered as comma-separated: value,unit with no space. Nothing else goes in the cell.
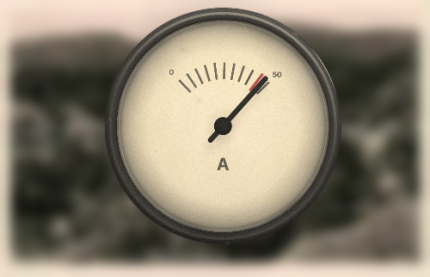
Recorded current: 47.5,A
